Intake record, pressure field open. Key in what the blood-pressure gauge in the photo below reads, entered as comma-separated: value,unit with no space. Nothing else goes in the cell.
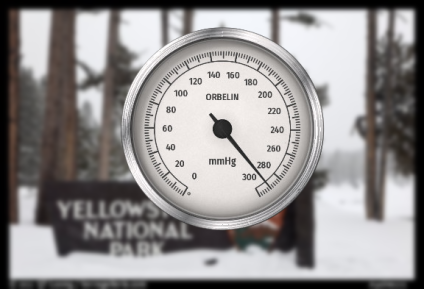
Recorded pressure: 290,mmHg
